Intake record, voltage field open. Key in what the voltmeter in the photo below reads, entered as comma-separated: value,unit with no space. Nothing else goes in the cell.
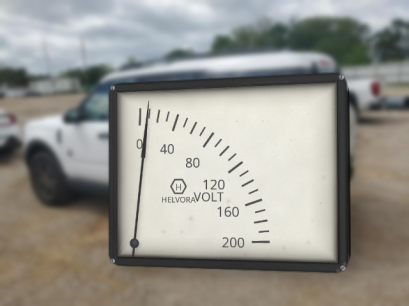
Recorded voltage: 10,V
